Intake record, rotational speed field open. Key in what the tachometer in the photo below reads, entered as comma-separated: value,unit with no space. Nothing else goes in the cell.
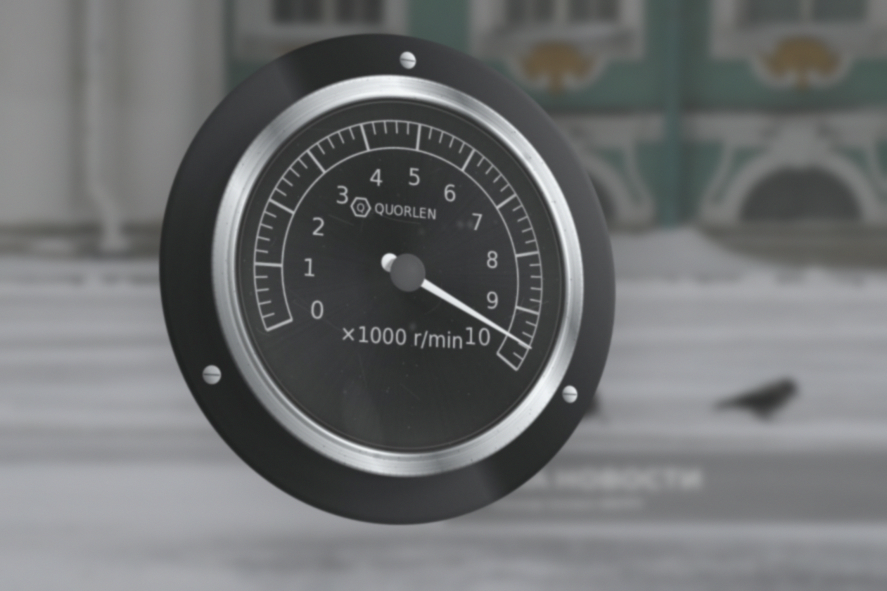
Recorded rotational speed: 9600,rpm
